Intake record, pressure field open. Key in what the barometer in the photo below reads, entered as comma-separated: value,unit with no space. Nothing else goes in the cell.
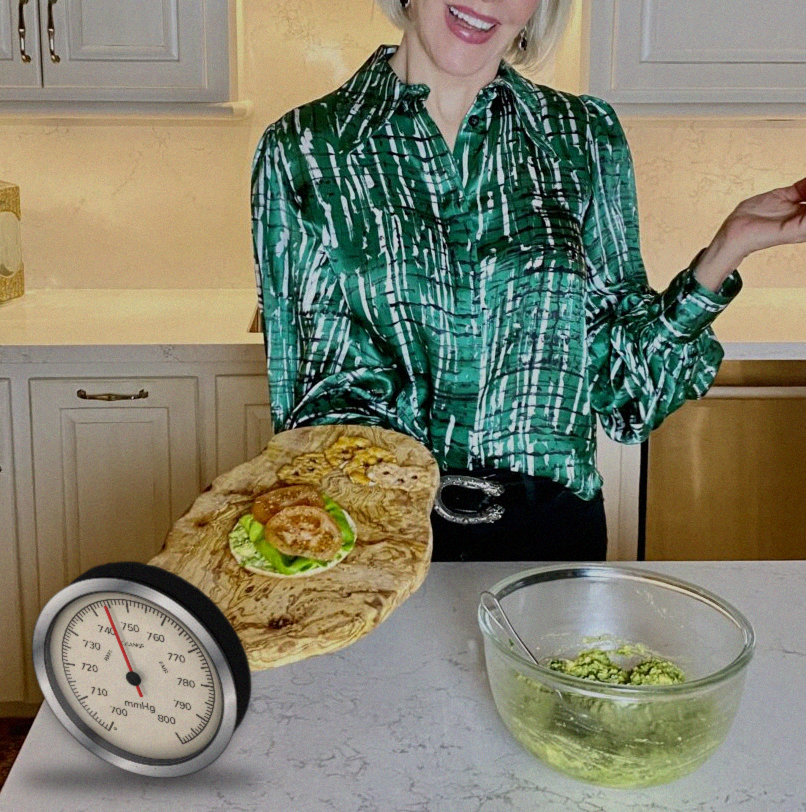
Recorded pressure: 745,mmHg
